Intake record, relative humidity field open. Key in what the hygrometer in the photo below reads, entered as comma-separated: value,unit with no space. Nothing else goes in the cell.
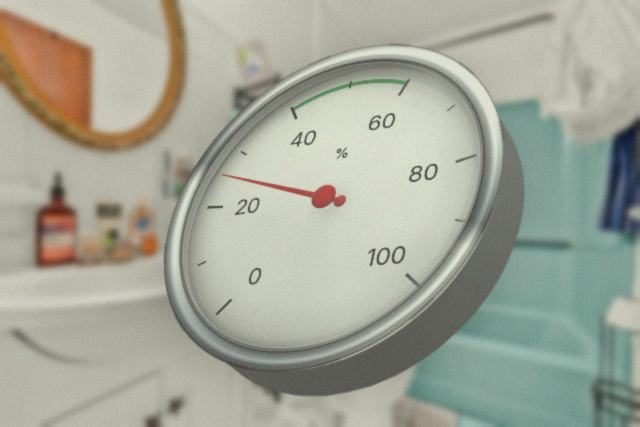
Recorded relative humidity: 25,%
